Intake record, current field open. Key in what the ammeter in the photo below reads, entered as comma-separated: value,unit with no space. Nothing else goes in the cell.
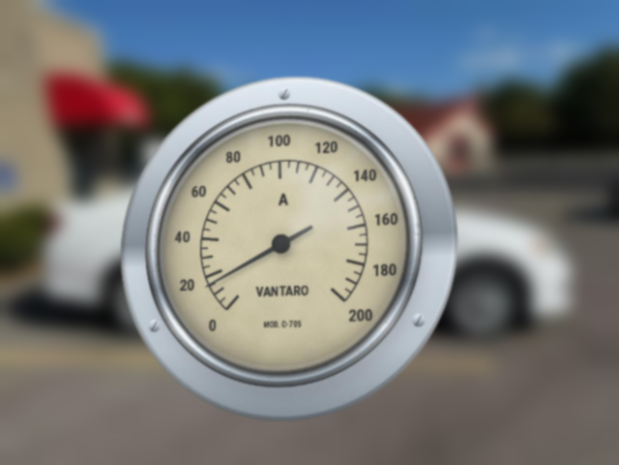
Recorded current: 15,A
